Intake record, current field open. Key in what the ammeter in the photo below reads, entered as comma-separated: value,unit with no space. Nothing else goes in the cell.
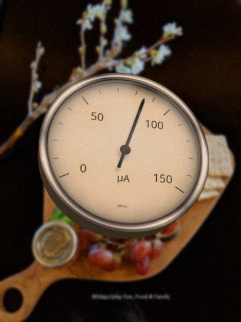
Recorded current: 85,µA
